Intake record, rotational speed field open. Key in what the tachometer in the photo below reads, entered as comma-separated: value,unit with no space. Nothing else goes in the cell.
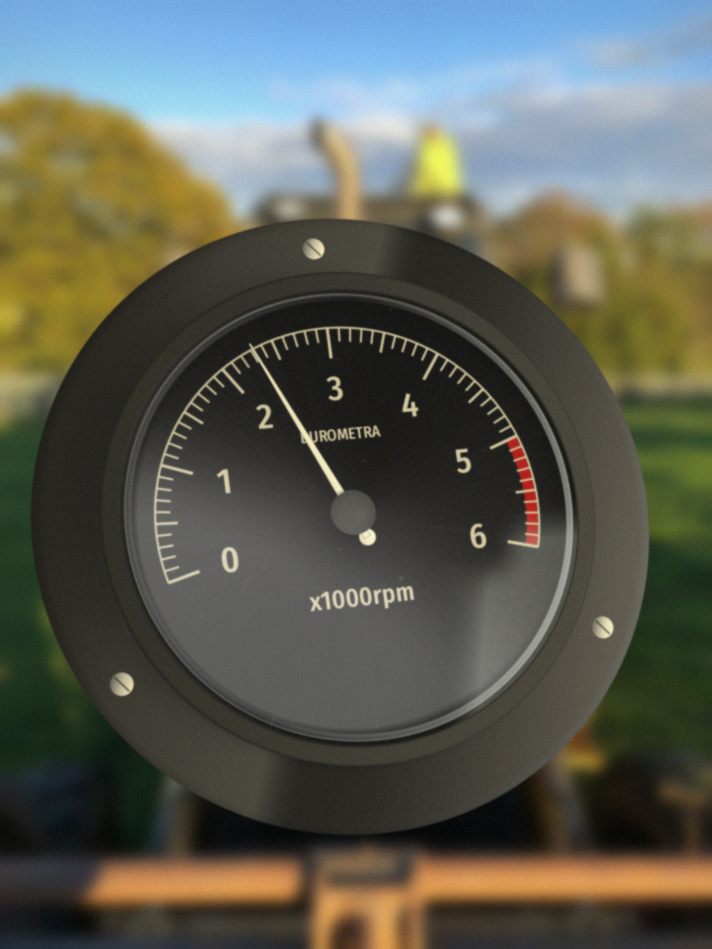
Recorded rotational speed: 2300,rpm
